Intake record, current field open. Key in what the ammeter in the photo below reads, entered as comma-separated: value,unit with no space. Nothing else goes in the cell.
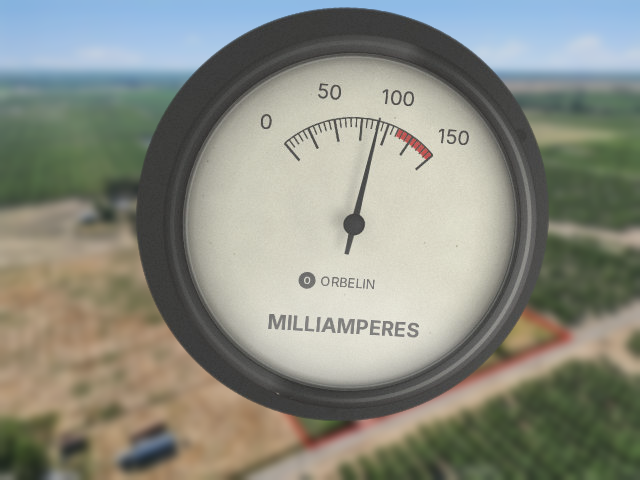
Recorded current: 90,mA
